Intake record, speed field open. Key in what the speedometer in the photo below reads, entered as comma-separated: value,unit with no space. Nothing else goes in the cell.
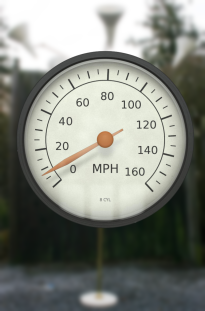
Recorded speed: 7.5,mph
